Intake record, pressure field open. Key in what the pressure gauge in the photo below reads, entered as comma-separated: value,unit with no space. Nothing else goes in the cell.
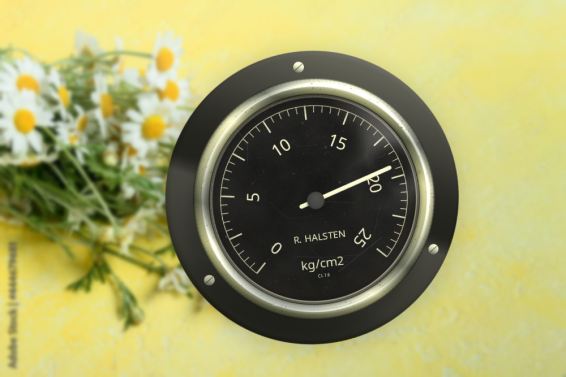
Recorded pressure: 19.25,kg/cm²
